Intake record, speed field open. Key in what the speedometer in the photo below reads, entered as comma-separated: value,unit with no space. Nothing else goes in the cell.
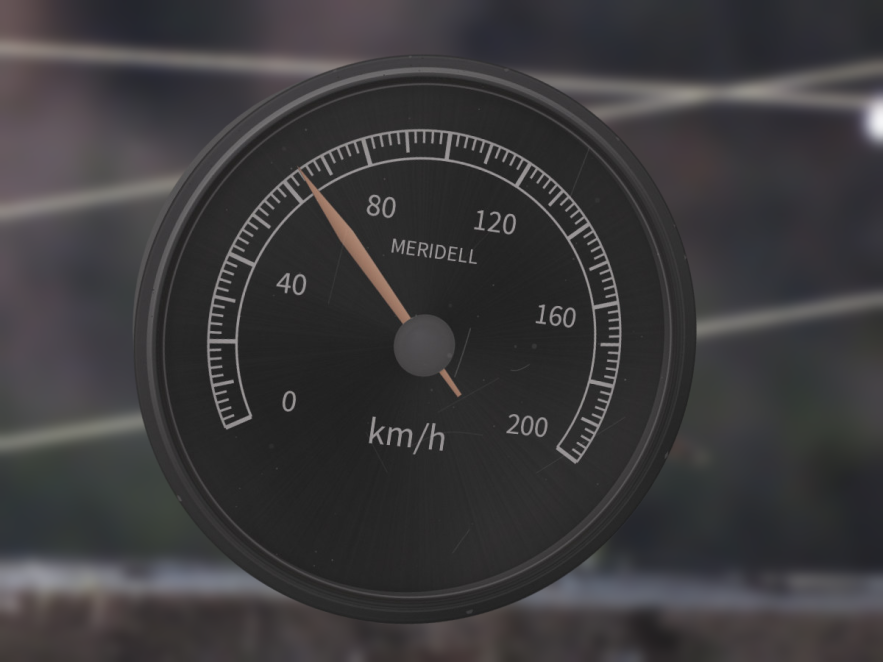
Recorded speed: 64,km/h
